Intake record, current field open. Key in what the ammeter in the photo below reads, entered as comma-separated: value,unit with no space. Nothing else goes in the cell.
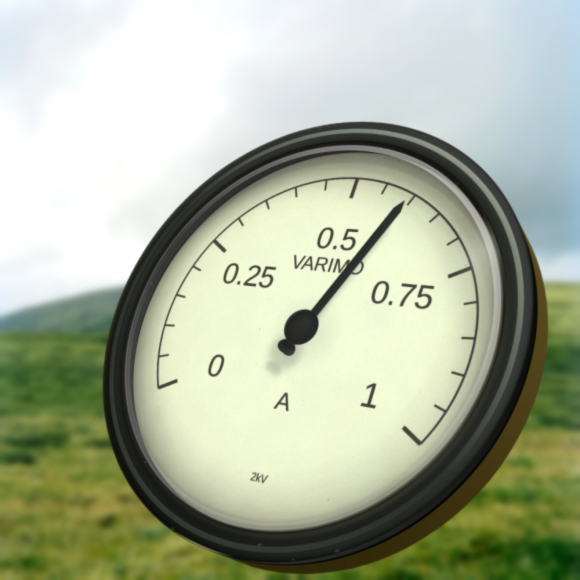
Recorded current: 0.6,A
